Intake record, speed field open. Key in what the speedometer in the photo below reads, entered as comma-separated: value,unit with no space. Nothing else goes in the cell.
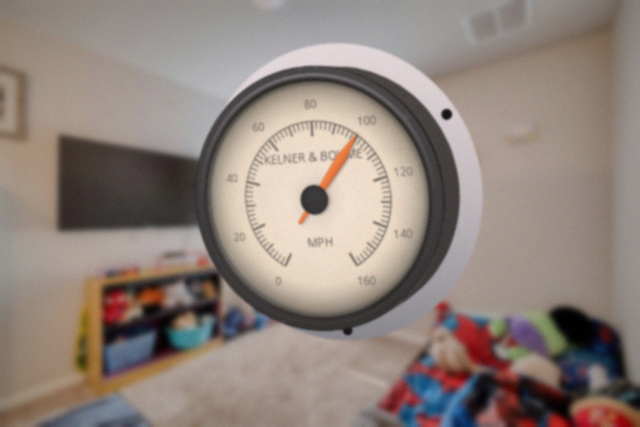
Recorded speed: 100,mph
